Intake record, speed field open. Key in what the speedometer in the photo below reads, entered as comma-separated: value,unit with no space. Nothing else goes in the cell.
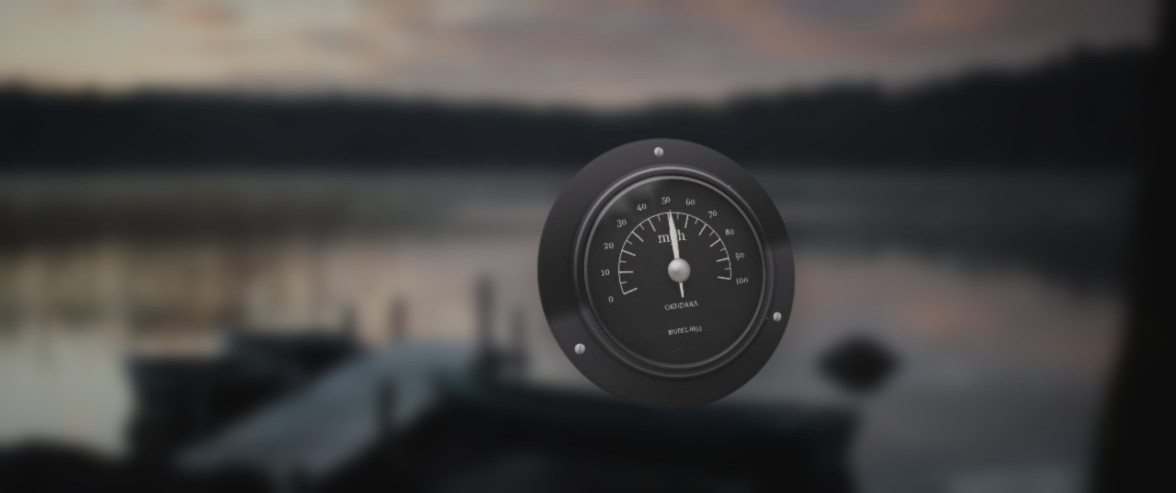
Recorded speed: 50,mph
